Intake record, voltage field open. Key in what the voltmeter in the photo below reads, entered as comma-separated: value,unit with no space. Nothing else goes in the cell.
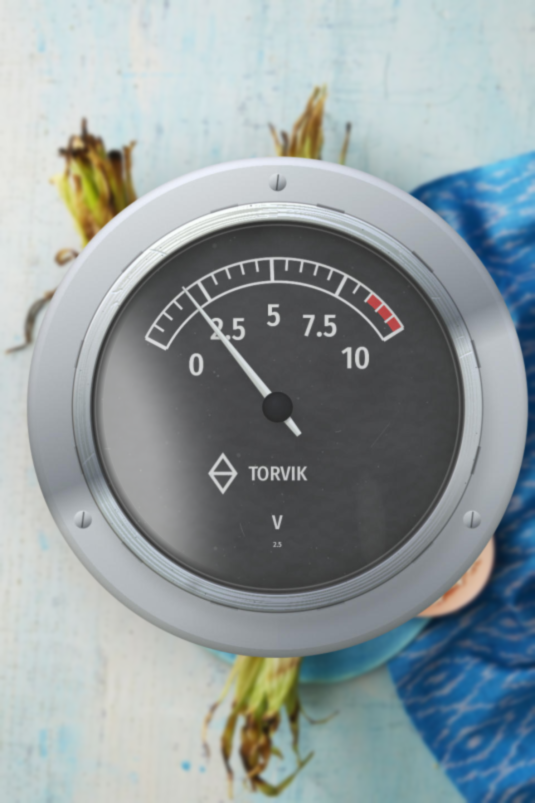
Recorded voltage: 2,V
